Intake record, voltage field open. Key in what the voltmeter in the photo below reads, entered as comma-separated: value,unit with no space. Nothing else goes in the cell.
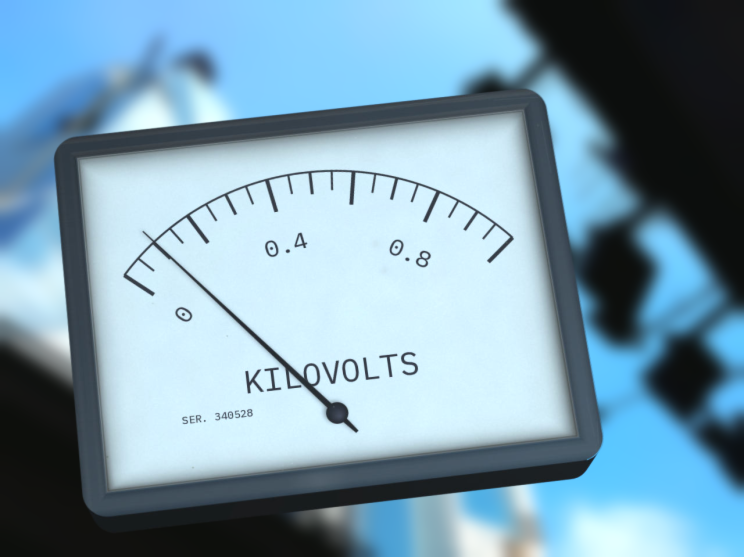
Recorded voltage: 0.1,kV
